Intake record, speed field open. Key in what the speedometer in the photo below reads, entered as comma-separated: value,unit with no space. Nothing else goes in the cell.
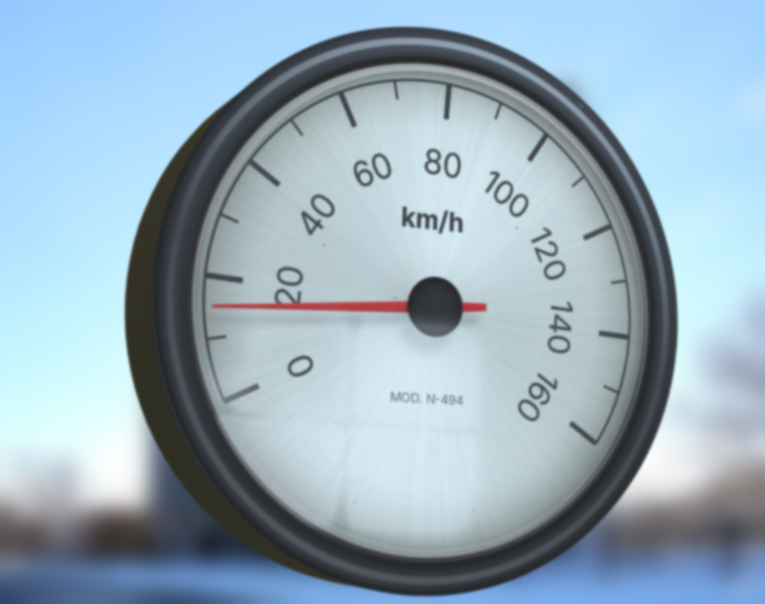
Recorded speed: 15,km/h
